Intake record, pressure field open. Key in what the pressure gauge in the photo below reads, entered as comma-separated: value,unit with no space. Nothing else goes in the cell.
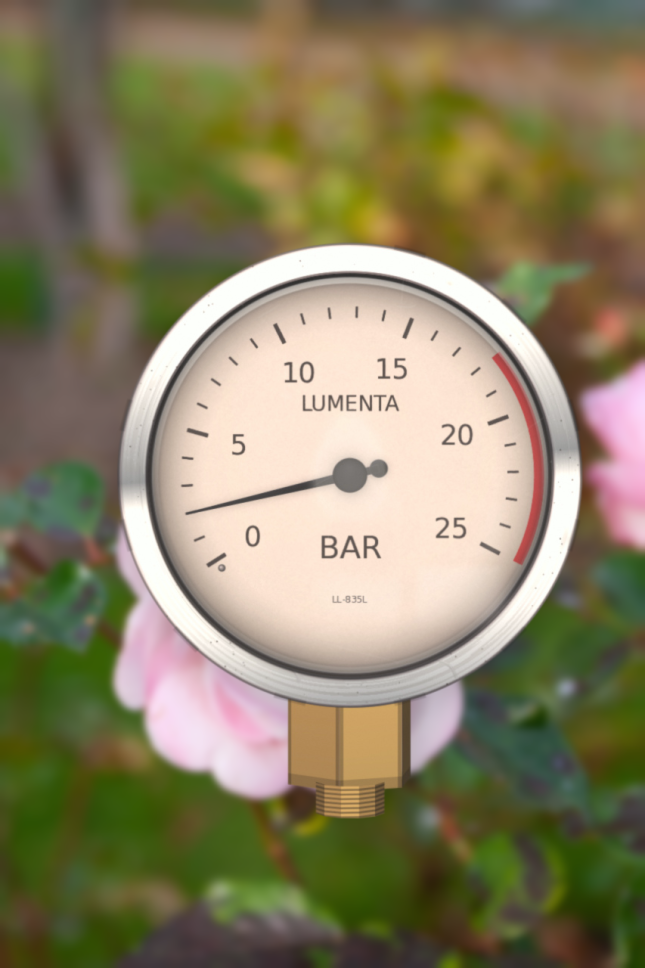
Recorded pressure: 2,bar
